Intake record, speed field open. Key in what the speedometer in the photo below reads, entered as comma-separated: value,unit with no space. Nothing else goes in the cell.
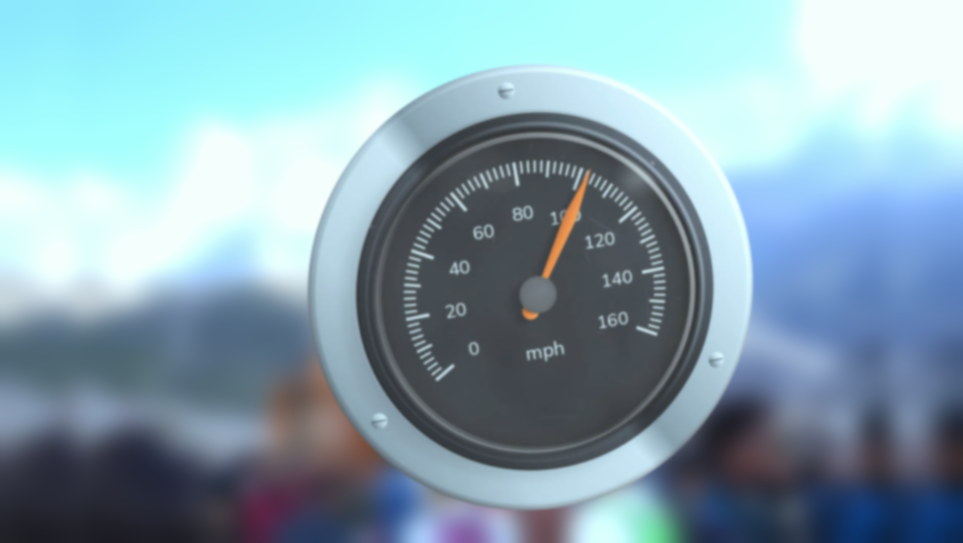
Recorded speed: 102,mph
